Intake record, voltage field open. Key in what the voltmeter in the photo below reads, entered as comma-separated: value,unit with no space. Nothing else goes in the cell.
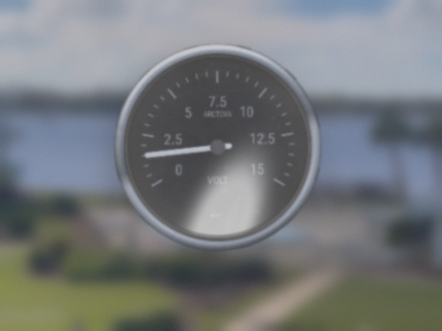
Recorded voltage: 1.5,V
